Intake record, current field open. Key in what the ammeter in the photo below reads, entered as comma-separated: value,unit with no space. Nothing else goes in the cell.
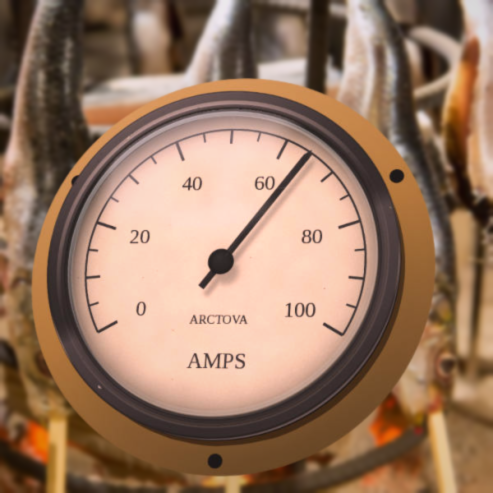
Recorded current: 65,A
